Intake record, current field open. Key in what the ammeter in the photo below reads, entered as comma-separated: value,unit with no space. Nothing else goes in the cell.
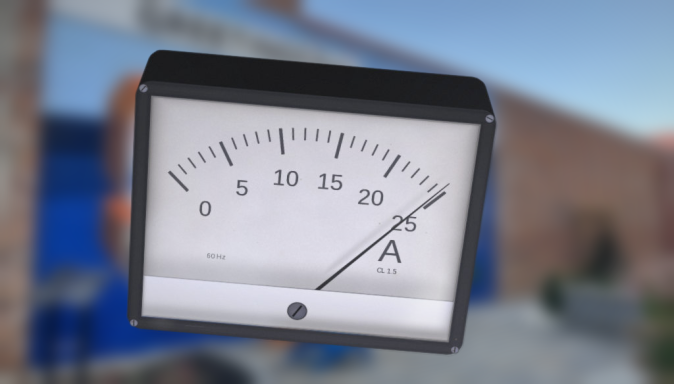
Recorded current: 24.5,A
